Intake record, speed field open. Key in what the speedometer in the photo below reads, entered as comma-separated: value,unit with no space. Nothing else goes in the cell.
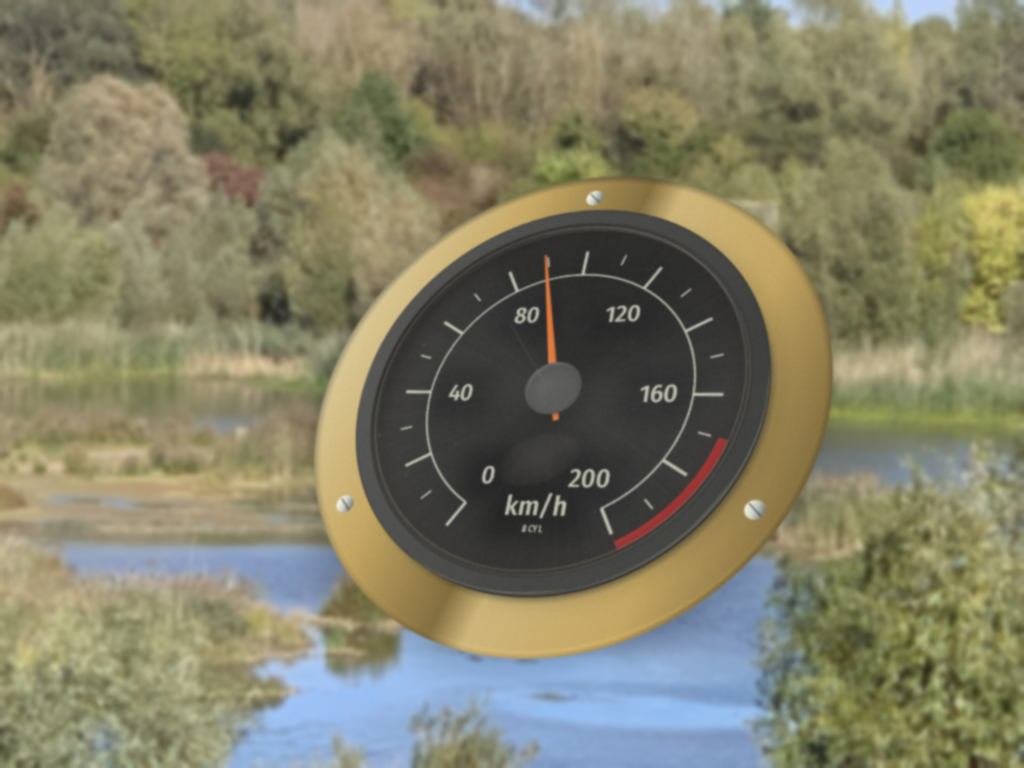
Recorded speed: 90,km/h
